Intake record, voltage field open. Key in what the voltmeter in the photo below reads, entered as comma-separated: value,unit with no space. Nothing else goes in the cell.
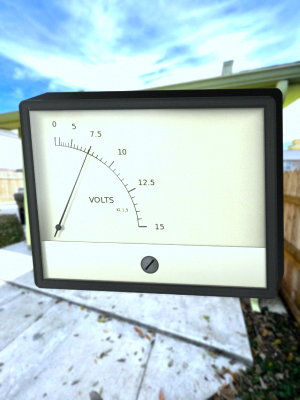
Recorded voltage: 7.5,V
